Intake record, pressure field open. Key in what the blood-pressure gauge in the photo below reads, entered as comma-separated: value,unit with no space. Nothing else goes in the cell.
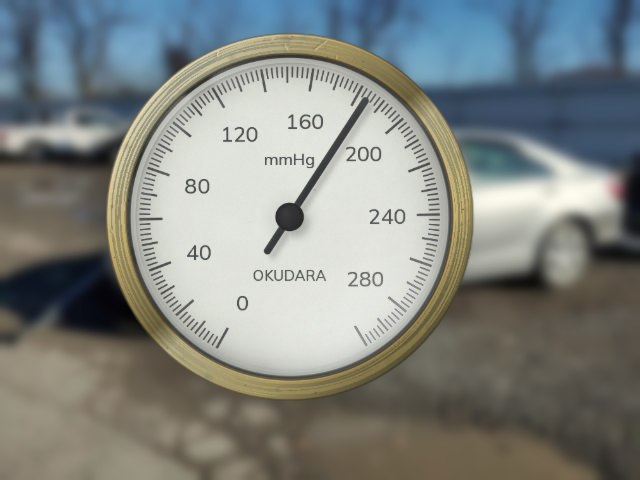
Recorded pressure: 184,mmHg
